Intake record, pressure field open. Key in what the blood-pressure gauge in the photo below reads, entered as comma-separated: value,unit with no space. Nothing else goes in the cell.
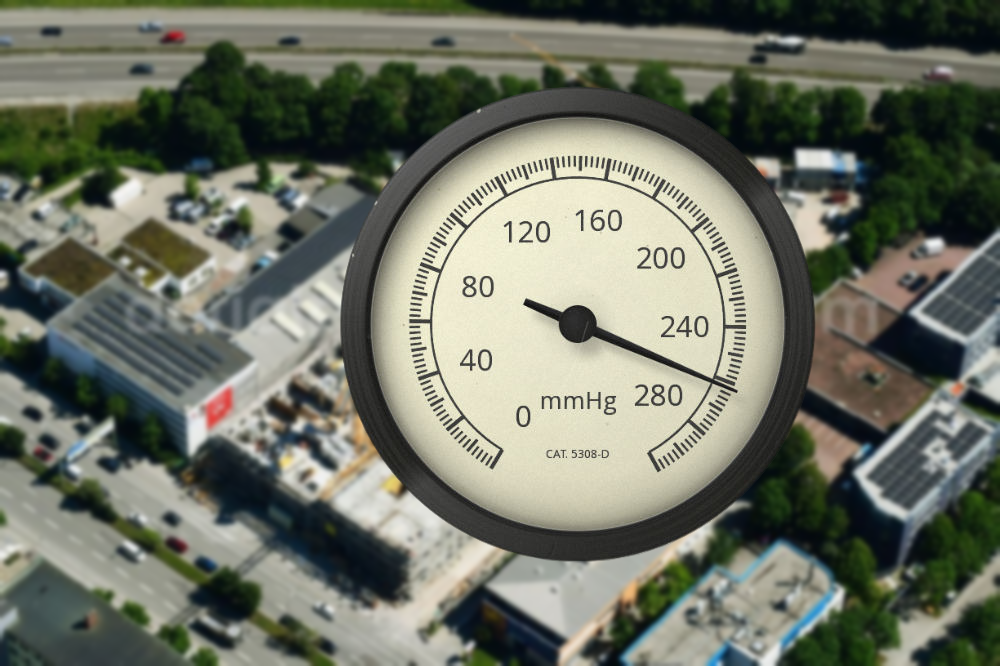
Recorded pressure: 262,mmHg
